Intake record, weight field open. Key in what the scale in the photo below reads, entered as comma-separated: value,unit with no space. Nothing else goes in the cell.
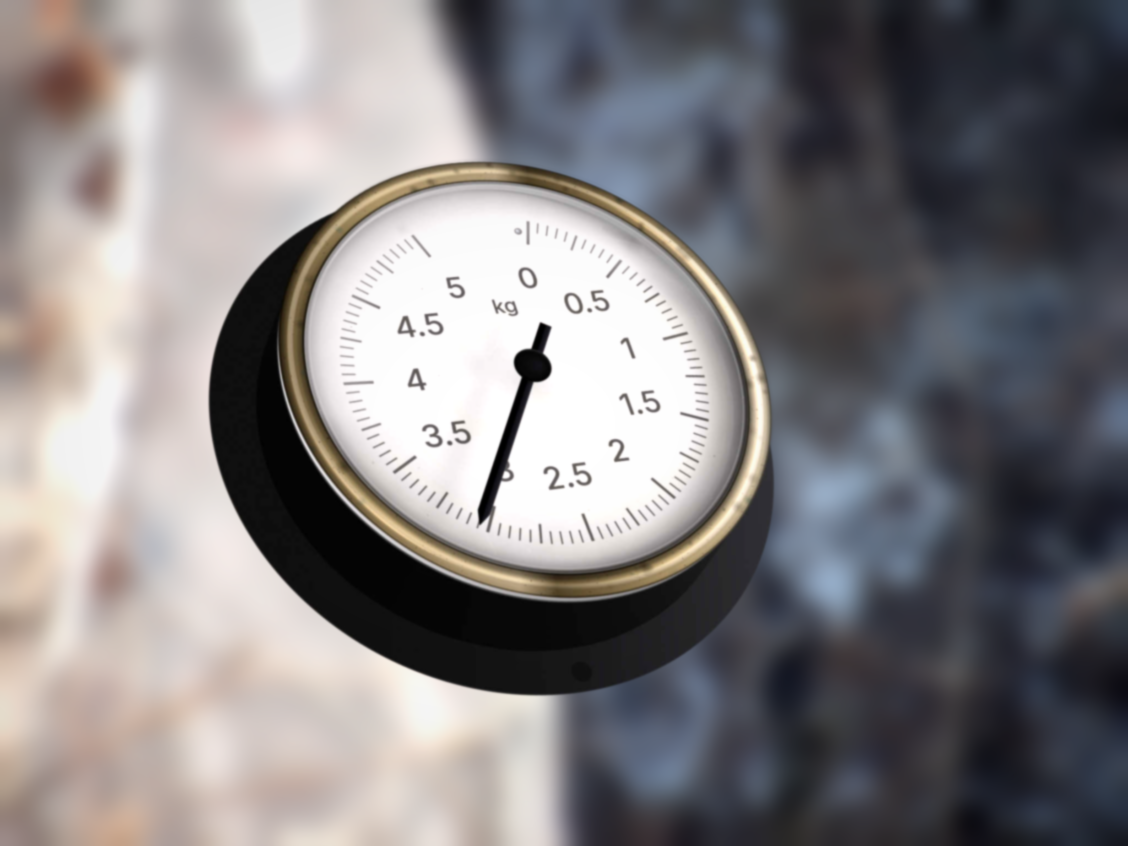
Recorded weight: 3.05,kg
